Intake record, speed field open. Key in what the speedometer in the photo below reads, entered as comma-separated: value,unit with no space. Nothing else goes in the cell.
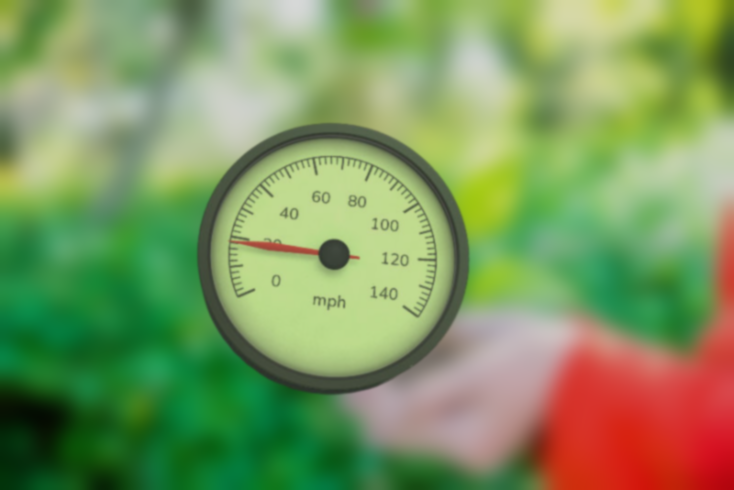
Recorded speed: 18,mph
